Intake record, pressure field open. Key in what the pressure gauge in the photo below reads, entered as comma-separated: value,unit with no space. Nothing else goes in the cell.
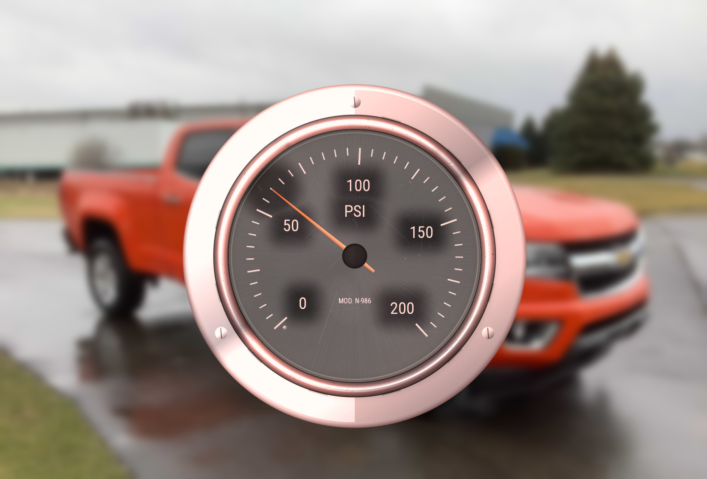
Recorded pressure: 60,psi
